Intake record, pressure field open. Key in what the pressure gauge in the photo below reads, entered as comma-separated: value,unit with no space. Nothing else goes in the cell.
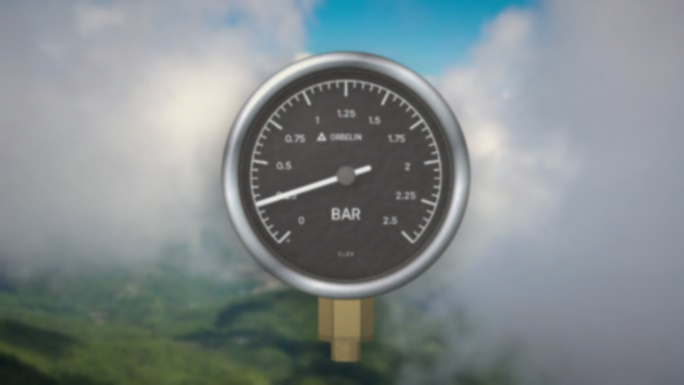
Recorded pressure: 0.25,bar
